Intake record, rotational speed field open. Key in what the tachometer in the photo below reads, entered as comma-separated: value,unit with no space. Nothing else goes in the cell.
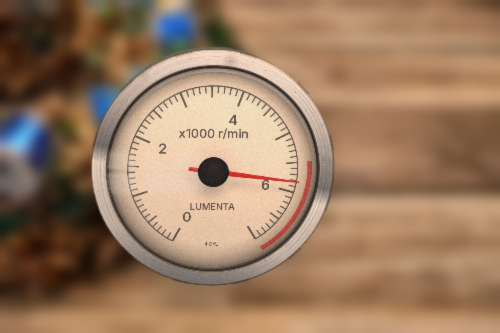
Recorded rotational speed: 5800,rpm
